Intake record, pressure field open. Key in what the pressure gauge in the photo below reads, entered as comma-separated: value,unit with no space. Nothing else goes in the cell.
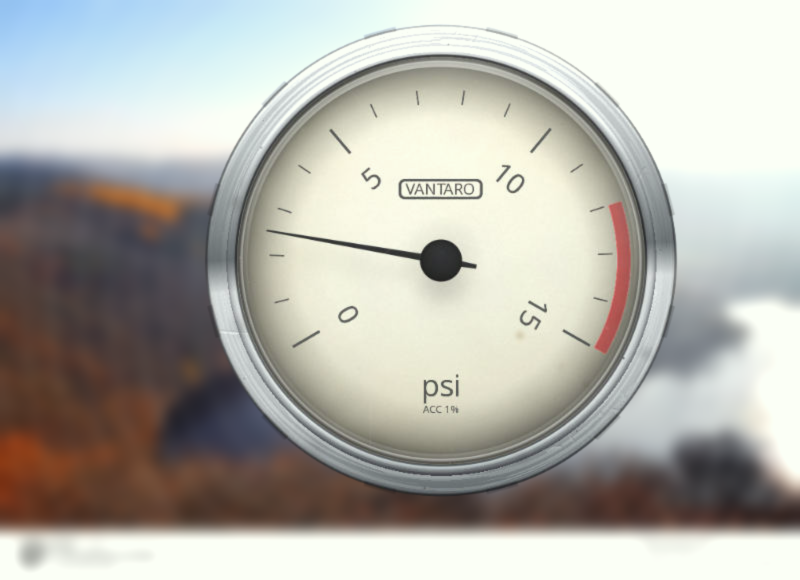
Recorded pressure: 2.5,psi
